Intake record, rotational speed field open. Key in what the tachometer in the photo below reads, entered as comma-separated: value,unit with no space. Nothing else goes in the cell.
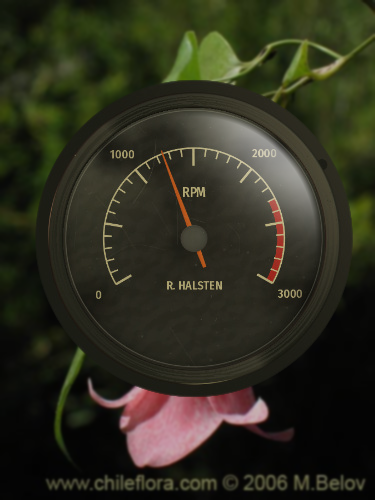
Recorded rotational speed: 1250,rpm
